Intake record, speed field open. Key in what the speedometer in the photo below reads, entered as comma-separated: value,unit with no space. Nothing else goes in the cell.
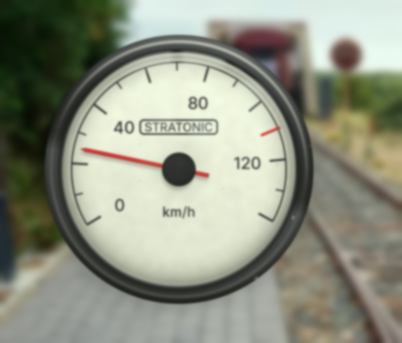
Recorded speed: 25,km/h
